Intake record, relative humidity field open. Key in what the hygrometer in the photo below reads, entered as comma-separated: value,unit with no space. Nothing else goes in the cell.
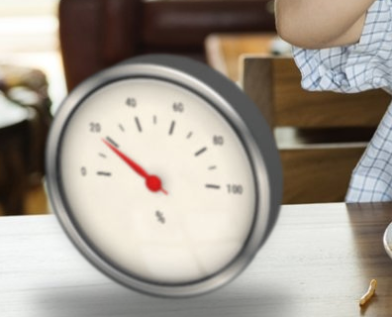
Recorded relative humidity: 20,%
